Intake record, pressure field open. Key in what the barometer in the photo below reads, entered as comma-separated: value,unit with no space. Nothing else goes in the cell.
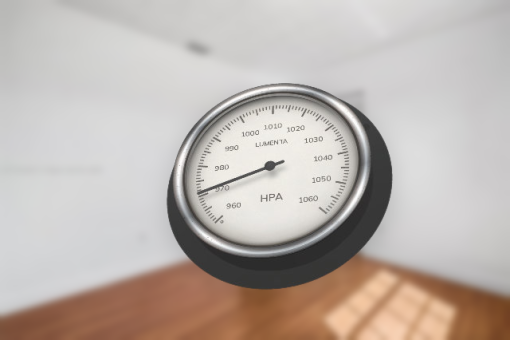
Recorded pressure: 970,hPa
